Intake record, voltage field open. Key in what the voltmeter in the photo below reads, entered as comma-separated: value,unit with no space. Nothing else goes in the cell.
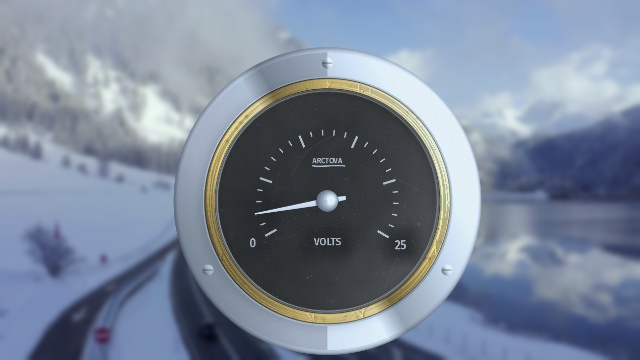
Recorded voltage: 2,V
